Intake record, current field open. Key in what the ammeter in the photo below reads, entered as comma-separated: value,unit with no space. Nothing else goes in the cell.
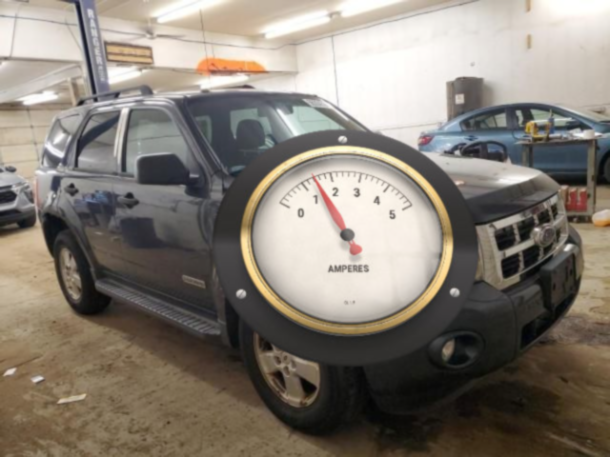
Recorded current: 1.4,A
